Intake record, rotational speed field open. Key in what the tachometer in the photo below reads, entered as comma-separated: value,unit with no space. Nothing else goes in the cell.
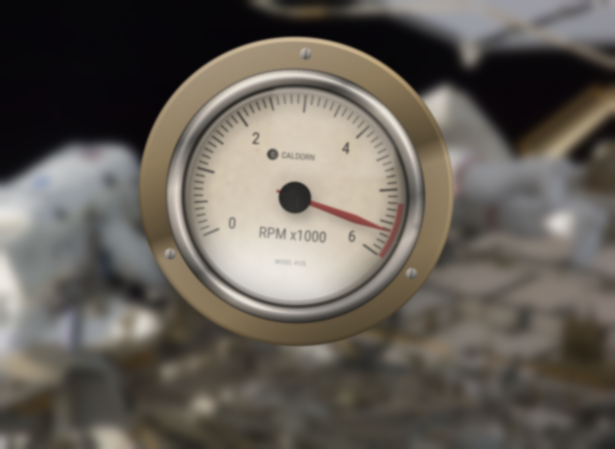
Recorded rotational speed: 5600,rpm
